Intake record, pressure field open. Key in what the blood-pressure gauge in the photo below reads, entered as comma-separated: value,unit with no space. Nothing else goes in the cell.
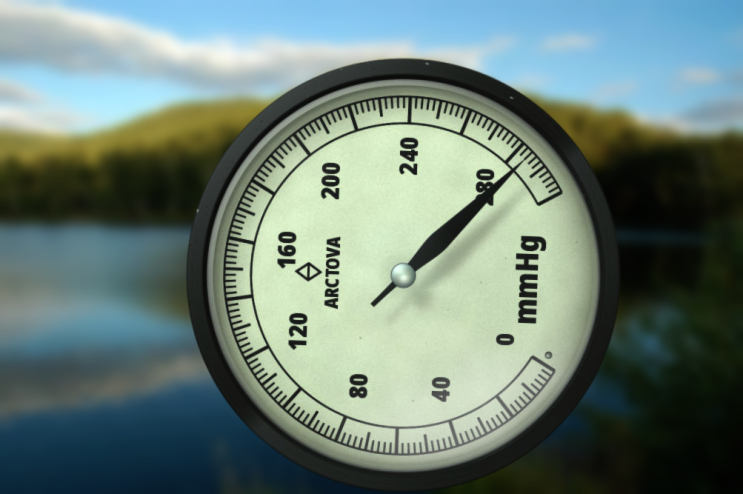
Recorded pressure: 284,mmHg
